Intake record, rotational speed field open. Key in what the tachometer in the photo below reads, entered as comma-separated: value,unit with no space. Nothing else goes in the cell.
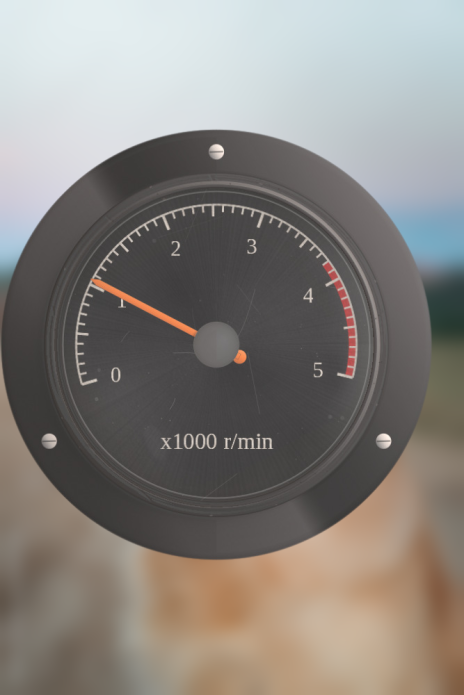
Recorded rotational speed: 1050,rpm
